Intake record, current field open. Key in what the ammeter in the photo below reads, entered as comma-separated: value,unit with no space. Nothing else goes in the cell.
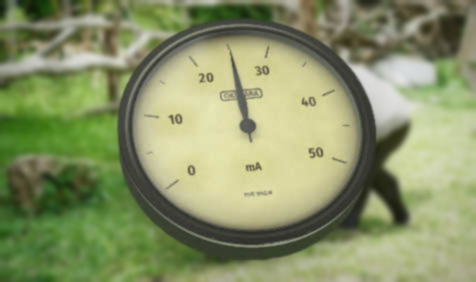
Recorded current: 25,mA
